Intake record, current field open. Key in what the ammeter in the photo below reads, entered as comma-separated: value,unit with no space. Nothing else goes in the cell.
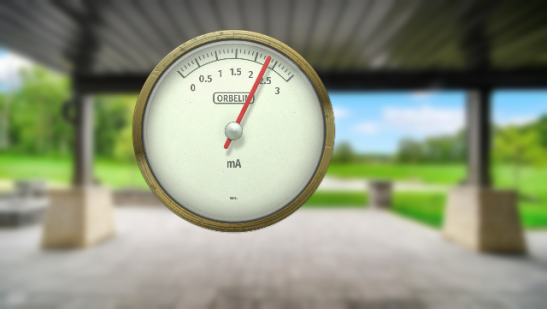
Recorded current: 2.3,mA
